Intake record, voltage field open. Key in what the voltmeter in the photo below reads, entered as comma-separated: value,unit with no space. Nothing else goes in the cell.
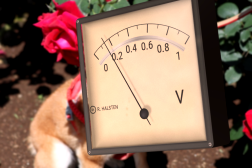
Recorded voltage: 0.15,V
